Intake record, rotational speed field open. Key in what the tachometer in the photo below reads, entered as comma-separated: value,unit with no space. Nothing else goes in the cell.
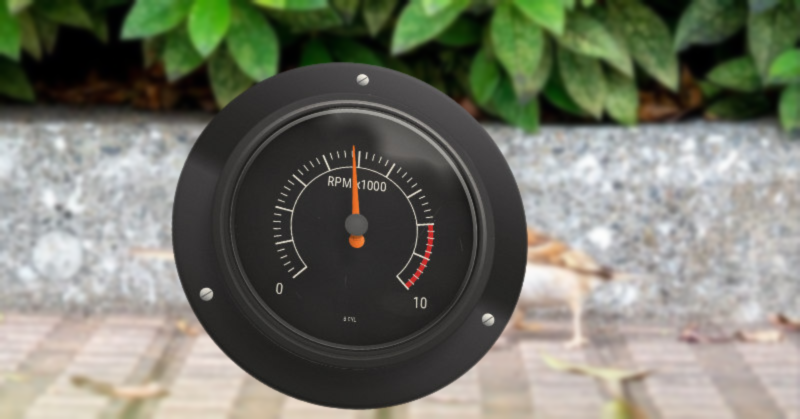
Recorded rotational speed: 4800,rpm
